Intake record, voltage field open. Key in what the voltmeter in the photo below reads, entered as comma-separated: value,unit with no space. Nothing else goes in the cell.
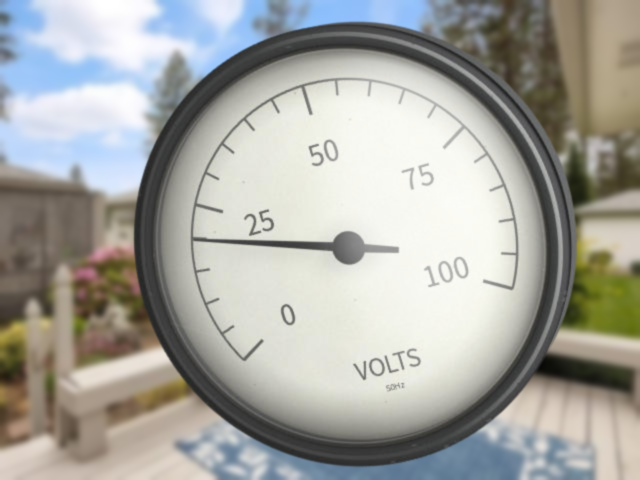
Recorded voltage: 20,V
